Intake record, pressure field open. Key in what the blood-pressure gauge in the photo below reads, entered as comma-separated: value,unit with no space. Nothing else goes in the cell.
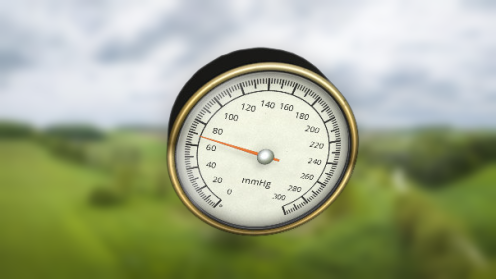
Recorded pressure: 70,mmHg
